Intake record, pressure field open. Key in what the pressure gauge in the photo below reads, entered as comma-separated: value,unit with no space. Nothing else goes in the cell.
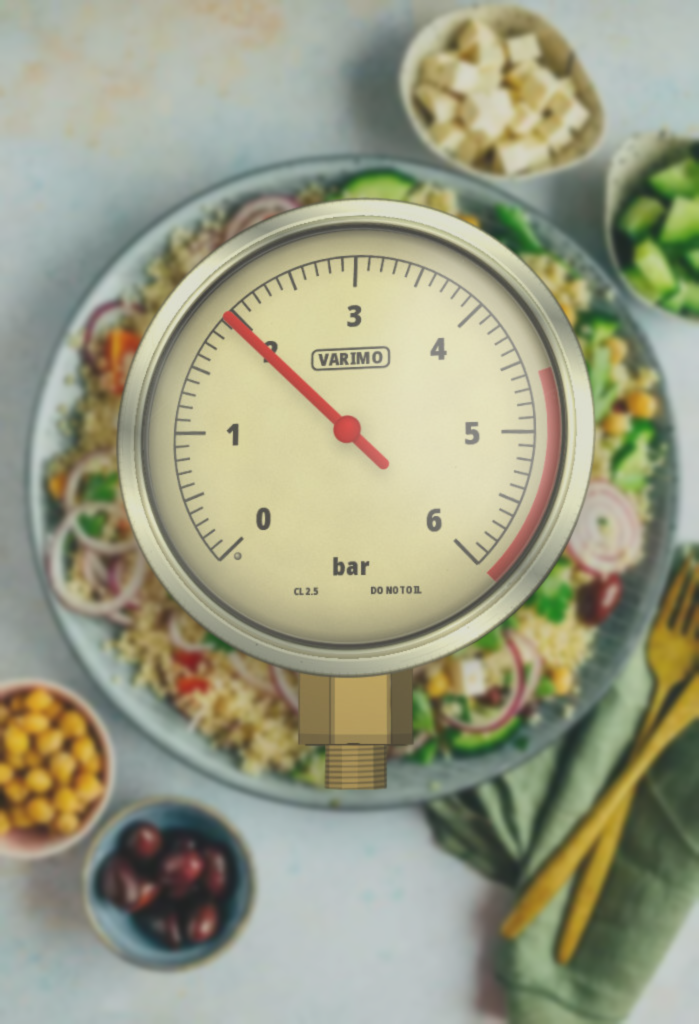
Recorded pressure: 1.95,bar
